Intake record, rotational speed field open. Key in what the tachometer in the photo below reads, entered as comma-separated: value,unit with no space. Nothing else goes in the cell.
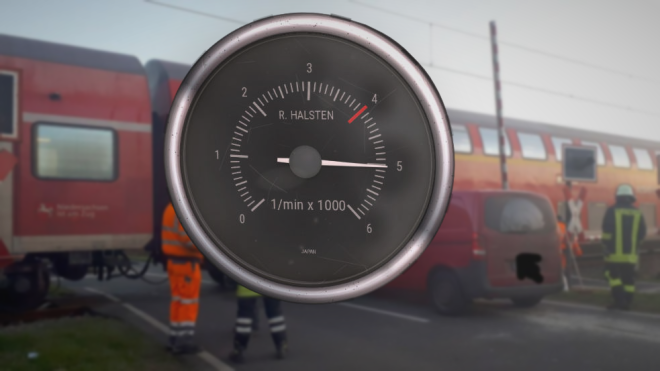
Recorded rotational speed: 5000,rpm
